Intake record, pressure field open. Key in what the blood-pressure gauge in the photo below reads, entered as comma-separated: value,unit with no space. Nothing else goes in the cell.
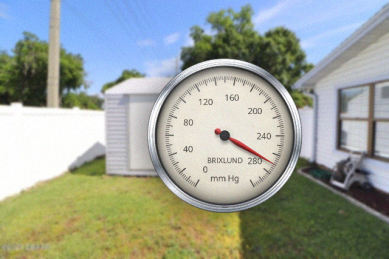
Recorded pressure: 270,mmHg
